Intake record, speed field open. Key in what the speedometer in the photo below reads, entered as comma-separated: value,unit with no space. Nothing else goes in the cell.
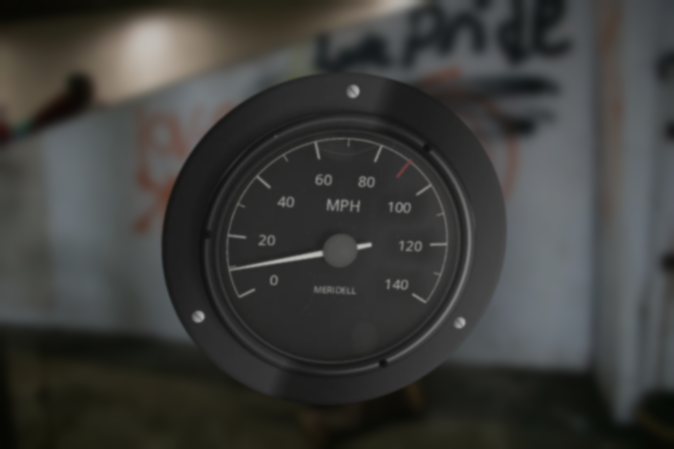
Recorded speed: 10,mph
